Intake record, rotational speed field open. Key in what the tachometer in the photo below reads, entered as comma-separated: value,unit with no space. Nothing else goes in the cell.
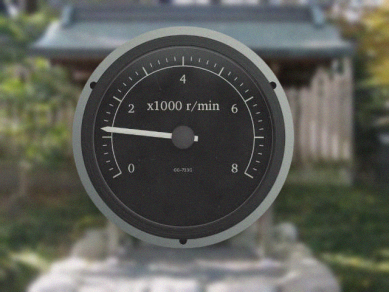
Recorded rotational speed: 1200,rpm
